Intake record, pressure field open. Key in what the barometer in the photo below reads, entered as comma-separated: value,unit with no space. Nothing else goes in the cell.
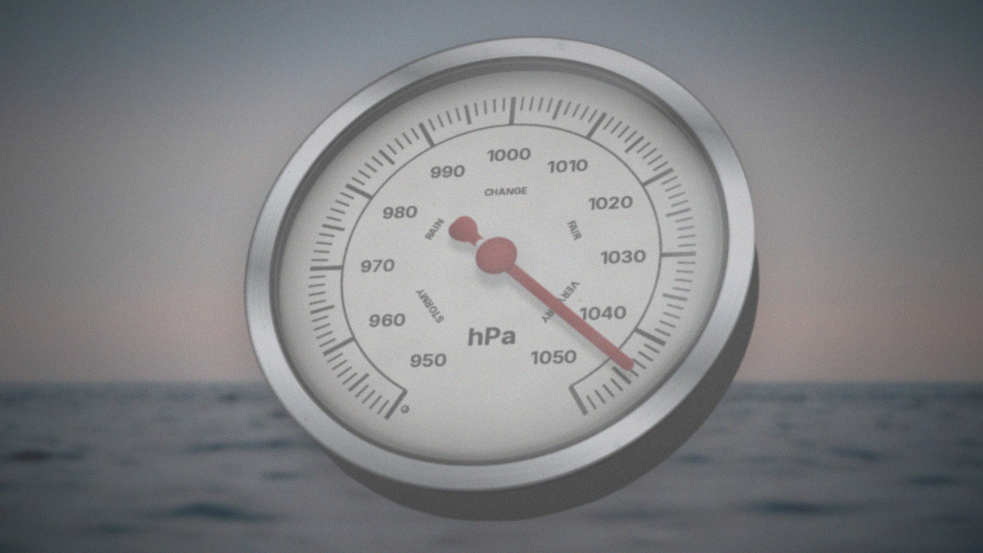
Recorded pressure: 1044,hPa
